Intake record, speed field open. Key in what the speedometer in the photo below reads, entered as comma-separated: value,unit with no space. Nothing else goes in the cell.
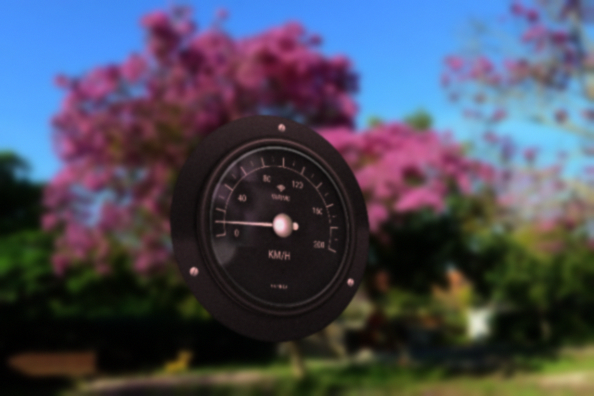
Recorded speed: 10,km/h
